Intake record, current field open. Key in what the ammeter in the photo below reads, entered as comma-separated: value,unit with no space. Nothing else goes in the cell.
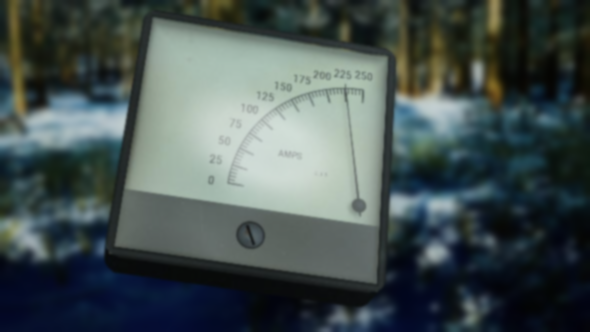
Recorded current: 225,A
